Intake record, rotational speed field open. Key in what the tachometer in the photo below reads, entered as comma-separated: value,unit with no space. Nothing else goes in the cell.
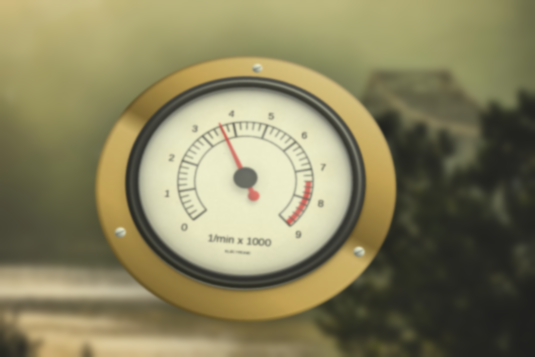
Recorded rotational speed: 3600,rpm
